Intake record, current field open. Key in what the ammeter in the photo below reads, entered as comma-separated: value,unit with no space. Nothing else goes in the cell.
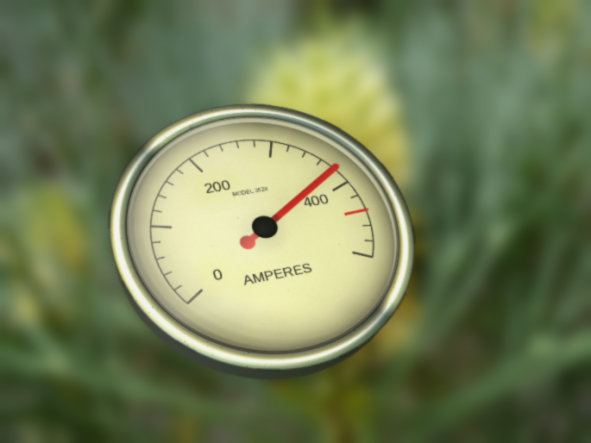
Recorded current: 380,A
